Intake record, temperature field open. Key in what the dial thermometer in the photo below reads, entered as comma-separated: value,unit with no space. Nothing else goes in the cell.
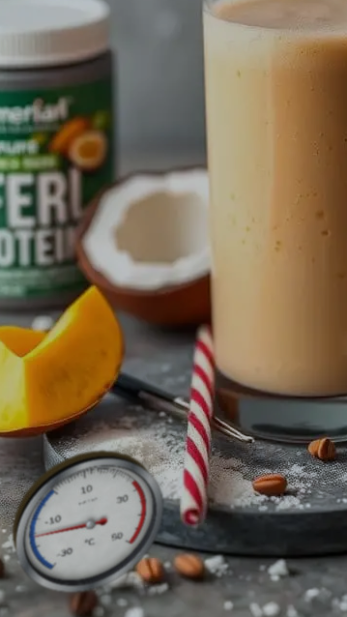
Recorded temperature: -15,°C
